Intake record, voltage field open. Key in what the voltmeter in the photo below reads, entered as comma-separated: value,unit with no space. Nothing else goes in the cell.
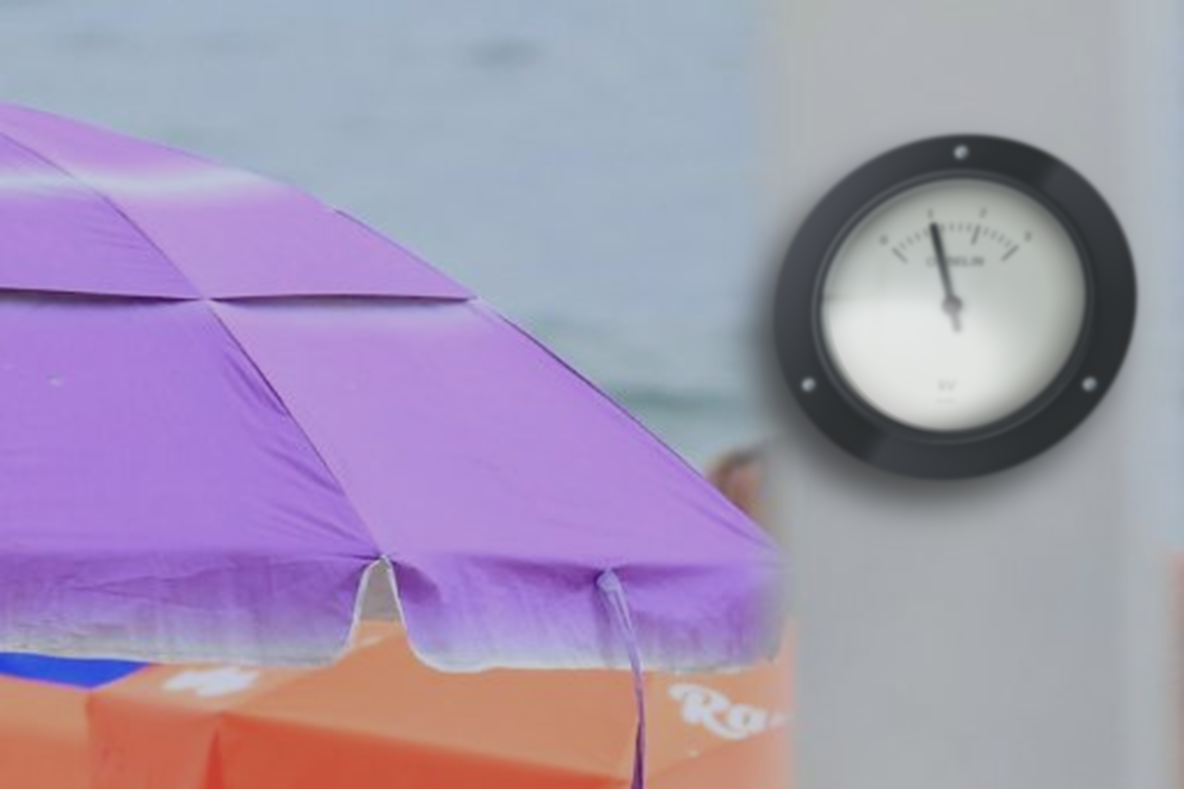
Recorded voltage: 1,kV
